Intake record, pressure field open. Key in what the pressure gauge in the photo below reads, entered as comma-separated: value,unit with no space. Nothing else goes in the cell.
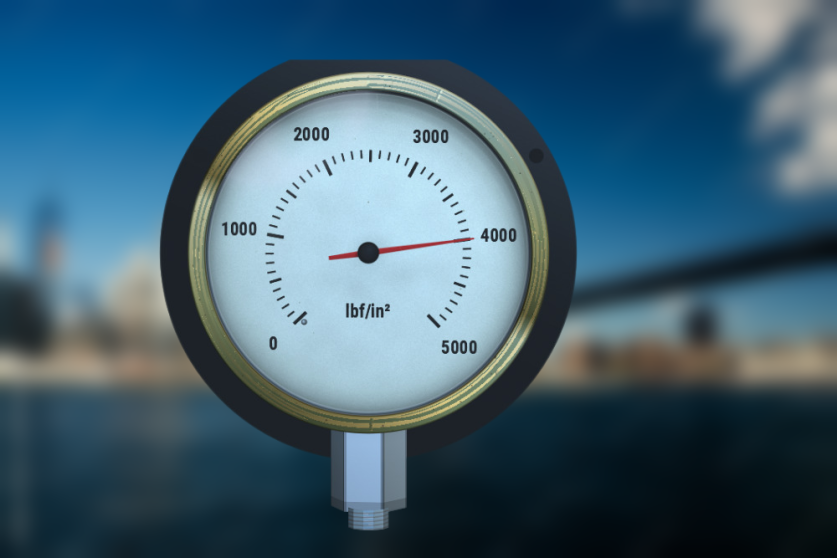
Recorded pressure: 4000,psi
